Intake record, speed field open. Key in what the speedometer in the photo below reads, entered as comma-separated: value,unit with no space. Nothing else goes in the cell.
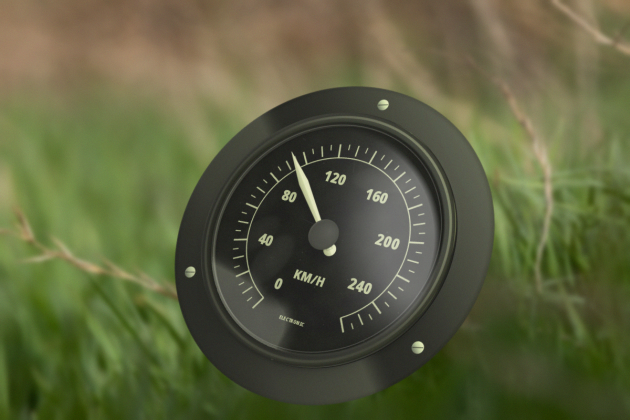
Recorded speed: 95,km/h
